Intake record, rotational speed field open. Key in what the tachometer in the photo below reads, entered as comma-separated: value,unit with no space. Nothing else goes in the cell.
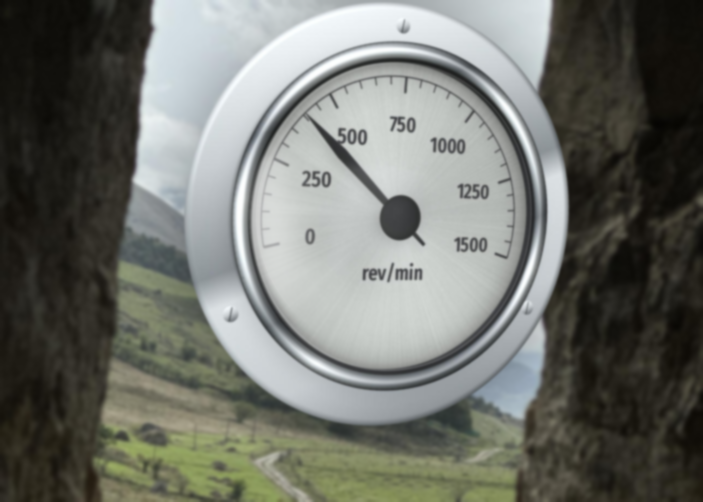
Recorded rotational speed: 400,rpm
